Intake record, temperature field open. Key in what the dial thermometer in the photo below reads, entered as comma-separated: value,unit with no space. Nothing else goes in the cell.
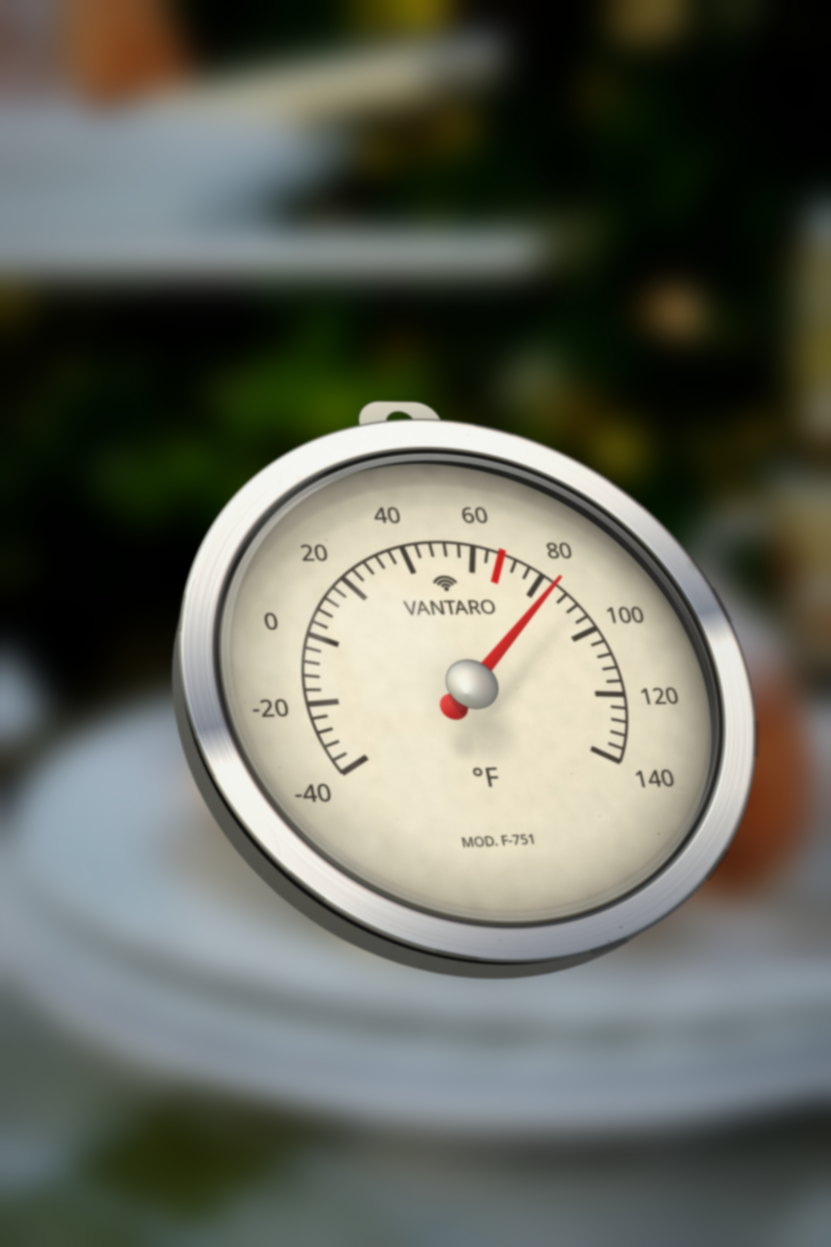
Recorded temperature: 84,°F
